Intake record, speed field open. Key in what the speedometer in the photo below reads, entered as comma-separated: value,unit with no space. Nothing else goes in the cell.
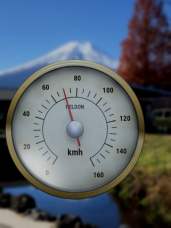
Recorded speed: 70,km/h
